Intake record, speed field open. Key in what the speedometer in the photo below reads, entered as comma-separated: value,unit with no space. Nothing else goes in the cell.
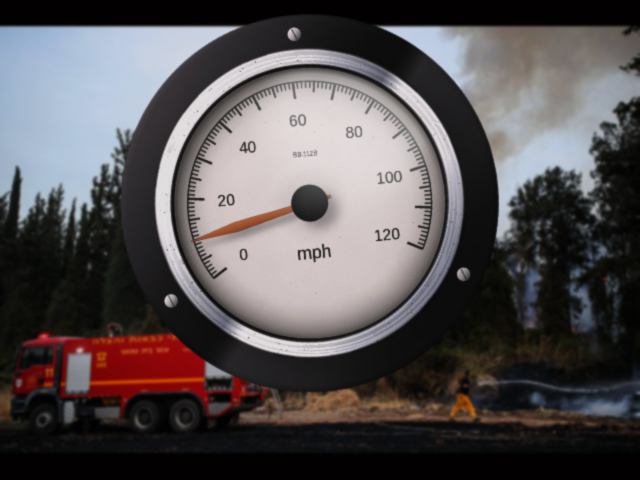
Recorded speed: 10,mph
